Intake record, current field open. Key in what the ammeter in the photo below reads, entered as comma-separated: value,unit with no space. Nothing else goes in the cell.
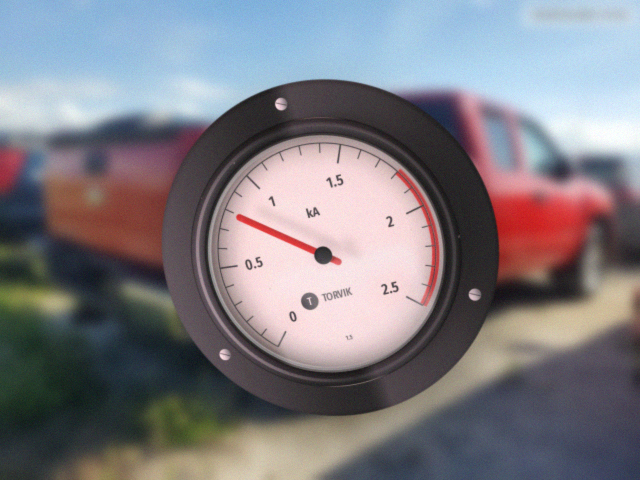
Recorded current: 0.8,kA
